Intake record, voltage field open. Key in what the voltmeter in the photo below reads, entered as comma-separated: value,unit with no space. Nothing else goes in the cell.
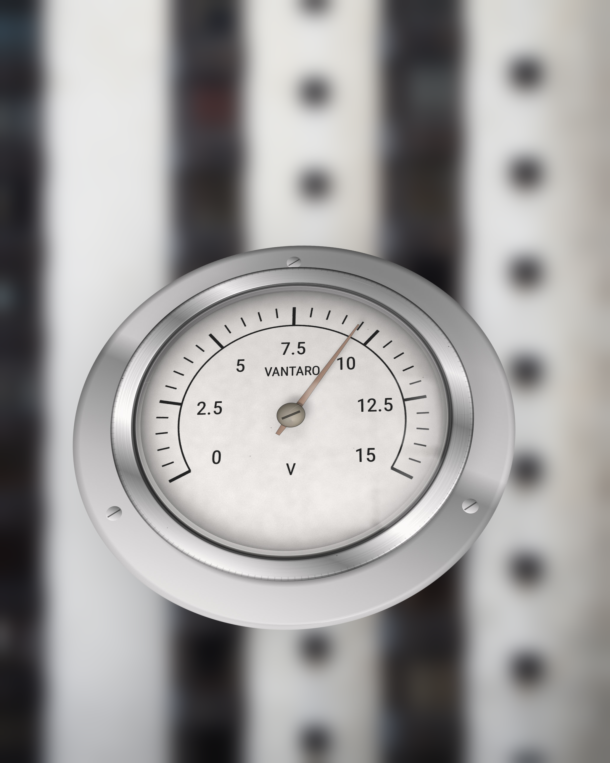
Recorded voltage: 9.5,V
